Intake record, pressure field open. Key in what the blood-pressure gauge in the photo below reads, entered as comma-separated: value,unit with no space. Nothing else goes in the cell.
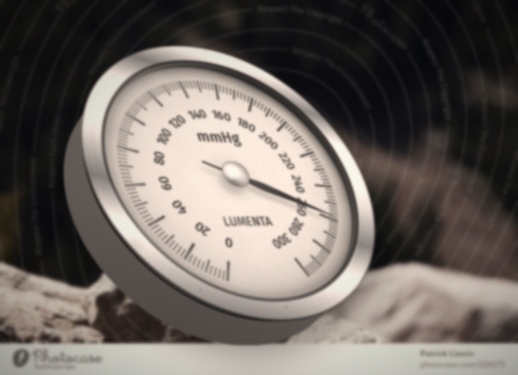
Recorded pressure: 260,mmHg
